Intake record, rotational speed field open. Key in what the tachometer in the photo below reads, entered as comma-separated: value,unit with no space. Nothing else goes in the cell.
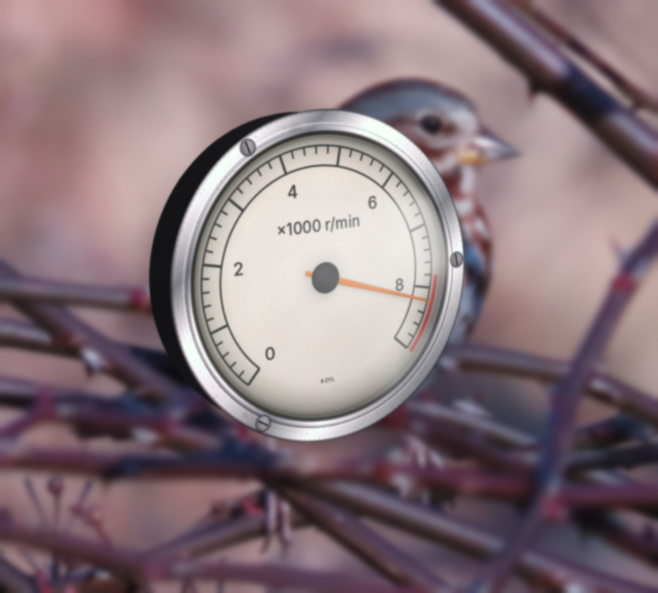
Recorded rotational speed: 8200,rpm
